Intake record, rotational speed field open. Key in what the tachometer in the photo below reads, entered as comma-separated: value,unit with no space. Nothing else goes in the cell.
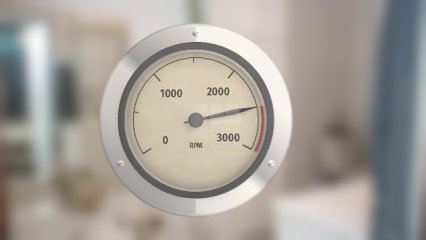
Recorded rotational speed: 2500,rpm
